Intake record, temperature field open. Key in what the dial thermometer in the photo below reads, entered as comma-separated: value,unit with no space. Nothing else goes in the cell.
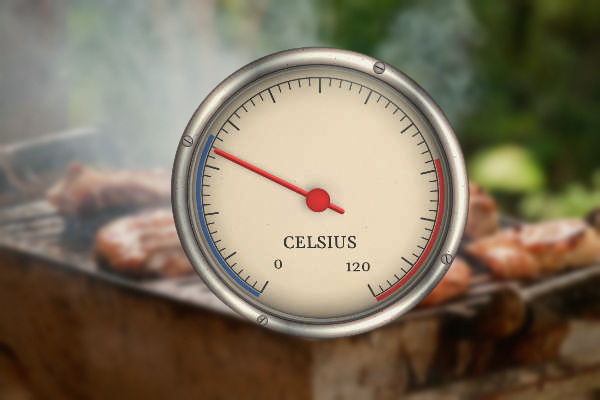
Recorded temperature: 34,°C
